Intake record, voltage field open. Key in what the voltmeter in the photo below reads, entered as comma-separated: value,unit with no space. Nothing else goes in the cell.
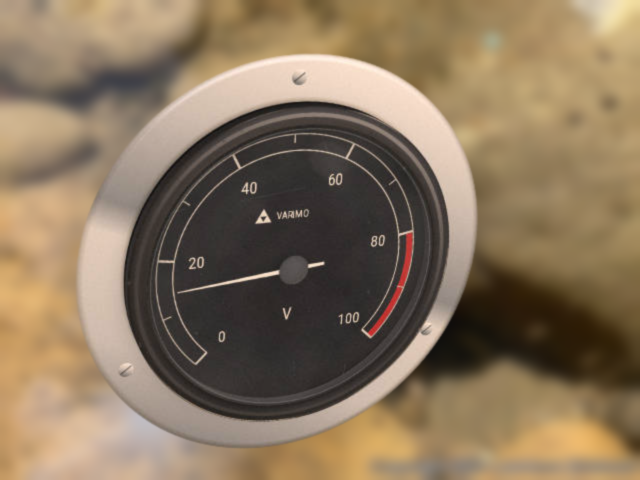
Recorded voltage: 15,V
